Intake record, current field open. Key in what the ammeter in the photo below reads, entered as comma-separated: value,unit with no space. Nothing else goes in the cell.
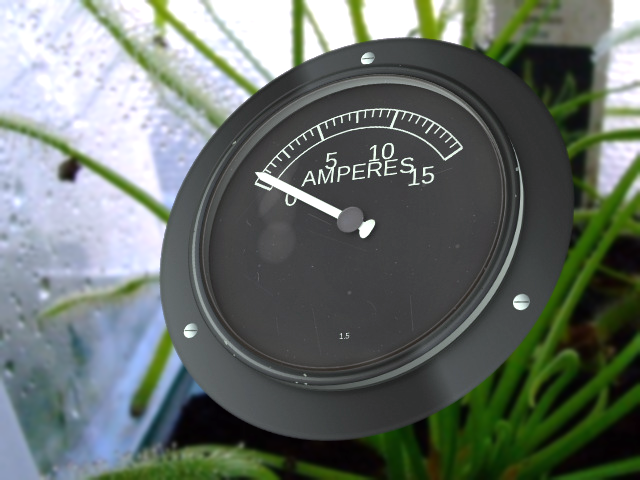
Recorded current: 0.5,A
